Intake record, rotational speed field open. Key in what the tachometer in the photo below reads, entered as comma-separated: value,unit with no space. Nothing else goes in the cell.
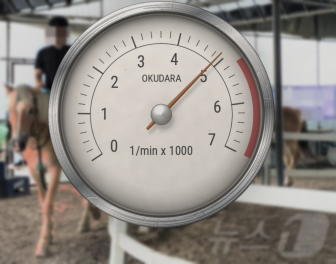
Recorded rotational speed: 4900,rpm
